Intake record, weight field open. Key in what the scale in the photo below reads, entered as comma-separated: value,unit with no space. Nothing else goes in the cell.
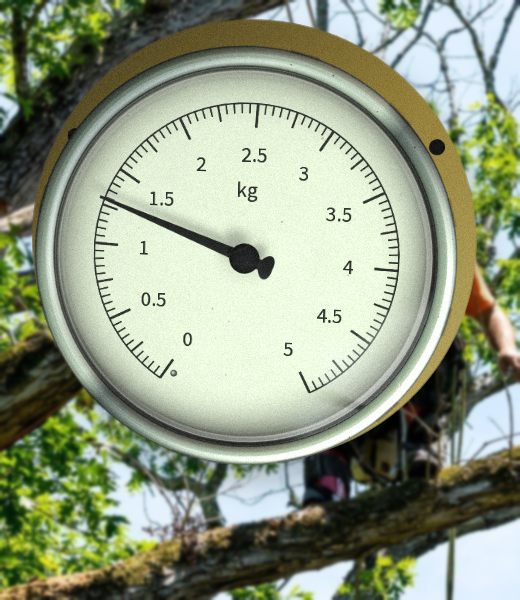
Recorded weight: 1.3,kg
